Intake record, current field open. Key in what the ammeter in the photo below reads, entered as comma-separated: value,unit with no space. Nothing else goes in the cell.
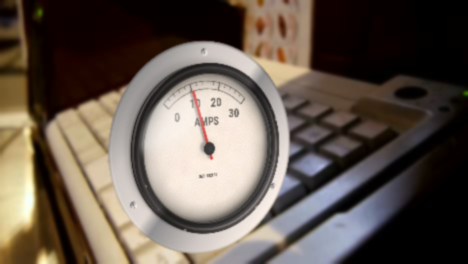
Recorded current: 10,A
